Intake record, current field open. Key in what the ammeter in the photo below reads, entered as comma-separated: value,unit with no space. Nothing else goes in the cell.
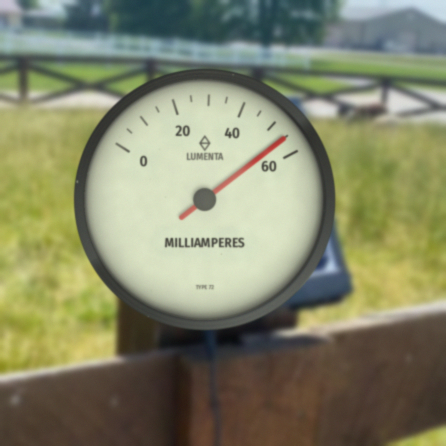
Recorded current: 55,mA
